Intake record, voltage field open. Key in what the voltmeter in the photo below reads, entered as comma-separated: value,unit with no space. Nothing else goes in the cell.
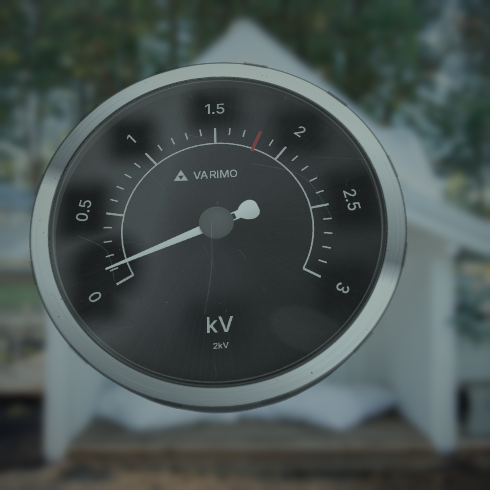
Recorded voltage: 0.1,kV
